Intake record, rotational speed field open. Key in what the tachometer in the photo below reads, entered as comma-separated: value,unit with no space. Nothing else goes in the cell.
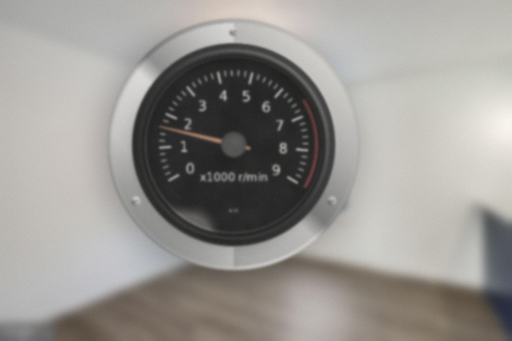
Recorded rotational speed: 1600,rpm
